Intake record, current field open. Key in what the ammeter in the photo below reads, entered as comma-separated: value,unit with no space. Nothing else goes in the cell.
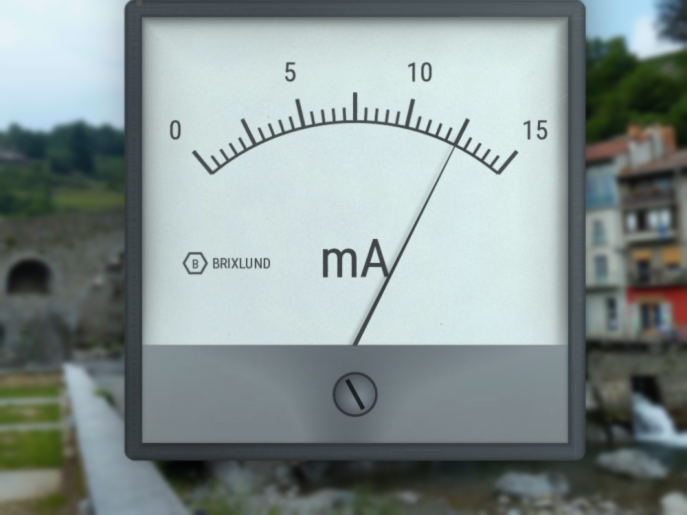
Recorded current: 12.5,mA
